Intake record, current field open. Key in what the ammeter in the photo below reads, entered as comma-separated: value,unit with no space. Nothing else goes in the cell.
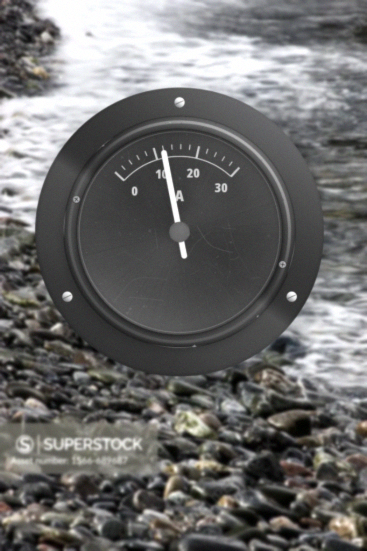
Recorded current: 12,A
